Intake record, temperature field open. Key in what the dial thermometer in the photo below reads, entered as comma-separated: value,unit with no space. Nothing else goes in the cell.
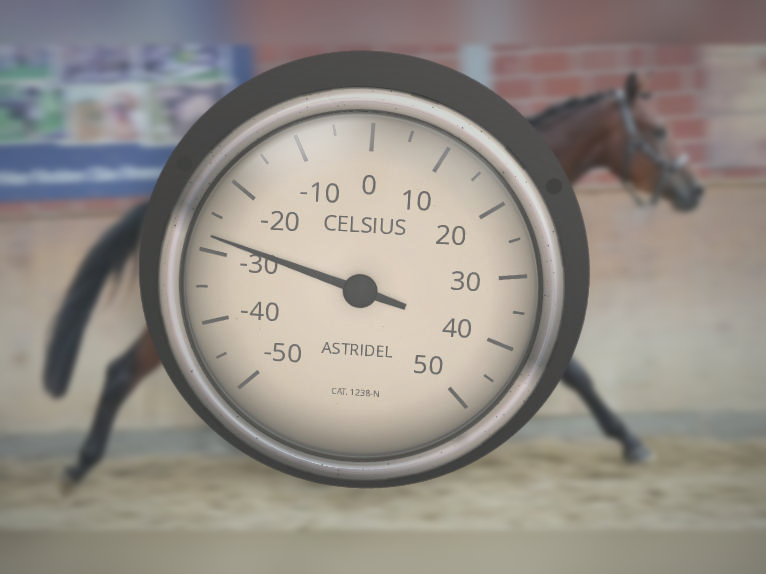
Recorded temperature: -27.5,°C
